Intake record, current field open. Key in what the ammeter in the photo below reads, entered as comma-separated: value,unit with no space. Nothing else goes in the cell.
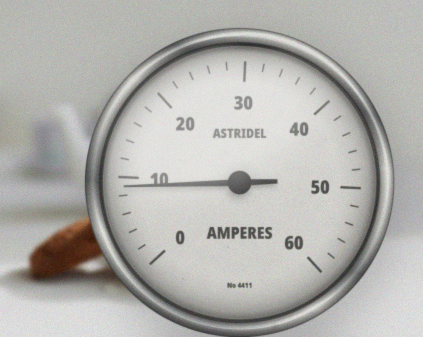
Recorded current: 9,A
